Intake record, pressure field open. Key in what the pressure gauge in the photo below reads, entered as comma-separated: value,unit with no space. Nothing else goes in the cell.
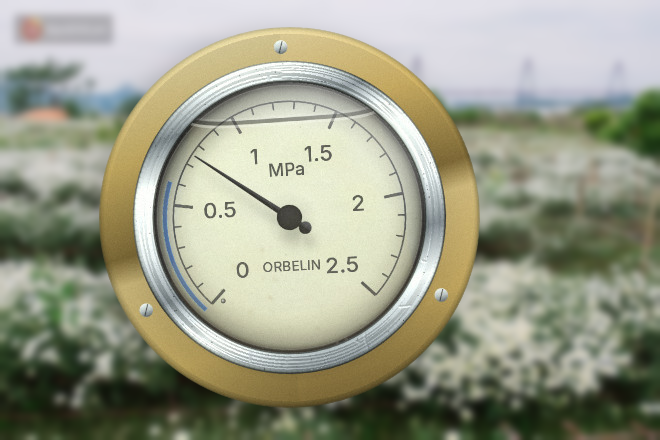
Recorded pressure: 0.75,MPa
